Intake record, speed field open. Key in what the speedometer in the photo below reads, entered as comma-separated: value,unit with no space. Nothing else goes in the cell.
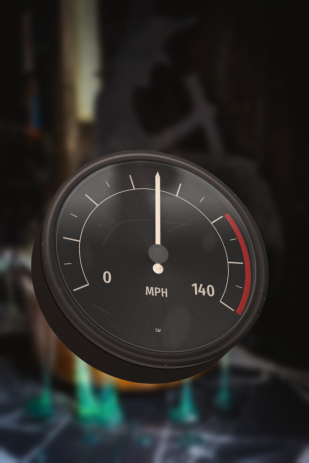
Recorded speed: 70,mph
